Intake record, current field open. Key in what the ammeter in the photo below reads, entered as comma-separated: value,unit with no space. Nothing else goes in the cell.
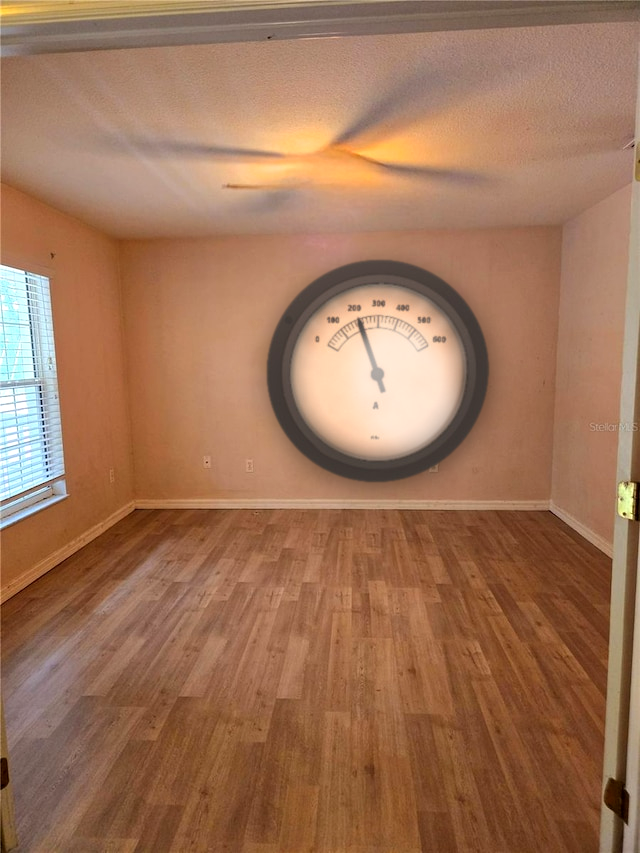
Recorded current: 200,A
